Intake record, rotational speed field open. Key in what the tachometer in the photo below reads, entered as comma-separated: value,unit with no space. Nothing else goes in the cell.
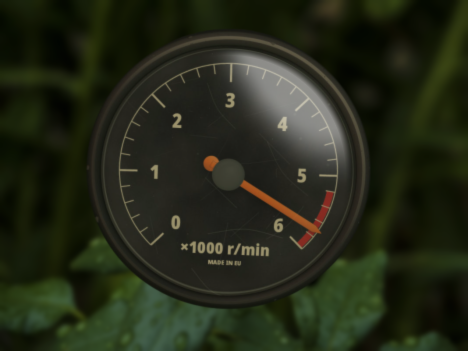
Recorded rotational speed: 5700,rpm
